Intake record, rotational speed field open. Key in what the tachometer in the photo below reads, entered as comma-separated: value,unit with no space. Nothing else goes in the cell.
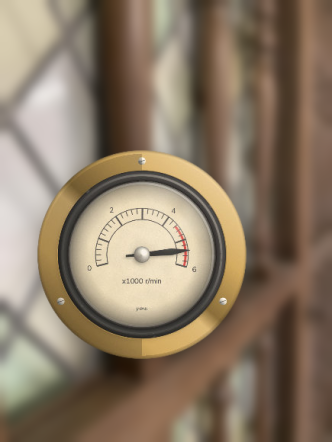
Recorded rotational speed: 5400,rpm
